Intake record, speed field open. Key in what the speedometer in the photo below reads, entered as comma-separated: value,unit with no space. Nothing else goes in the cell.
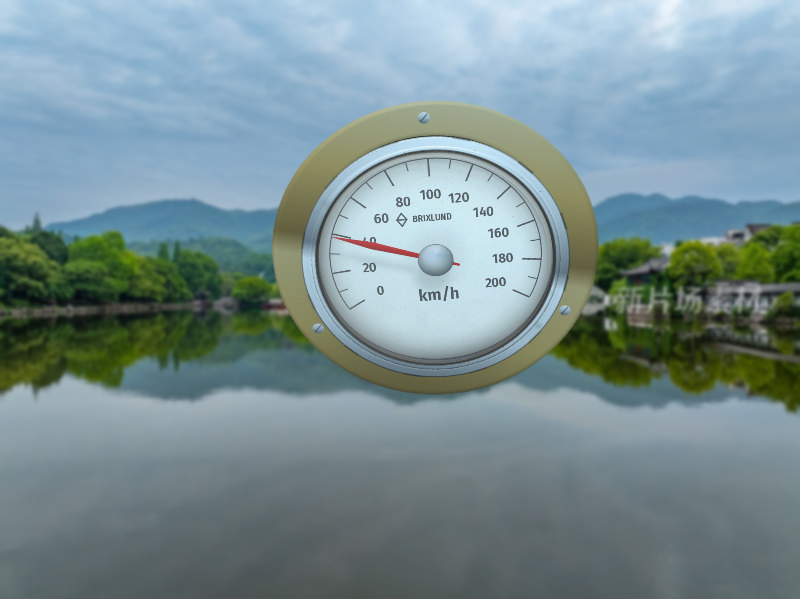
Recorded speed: 40,km/h
